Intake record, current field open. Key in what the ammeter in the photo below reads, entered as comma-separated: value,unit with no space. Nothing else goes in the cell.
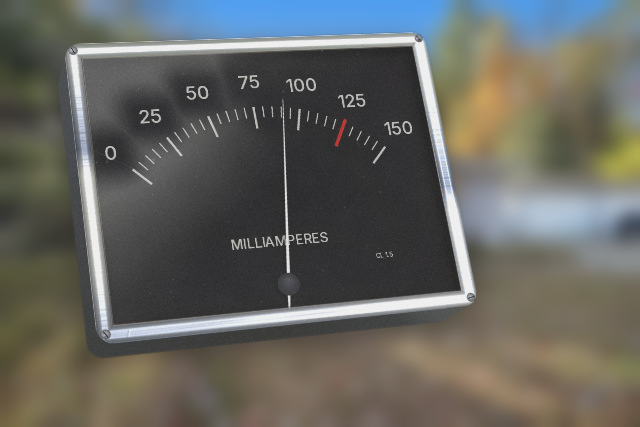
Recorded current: 90,mA
